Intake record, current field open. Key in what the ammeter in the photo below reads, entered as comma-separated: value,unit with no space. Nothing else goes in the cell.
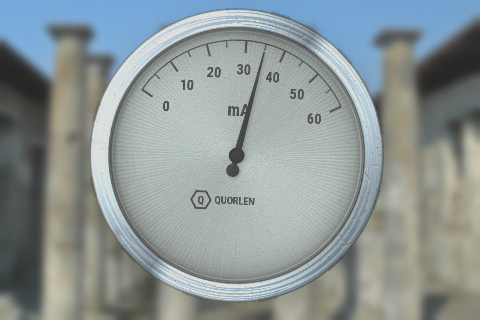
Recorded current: 35,mA
